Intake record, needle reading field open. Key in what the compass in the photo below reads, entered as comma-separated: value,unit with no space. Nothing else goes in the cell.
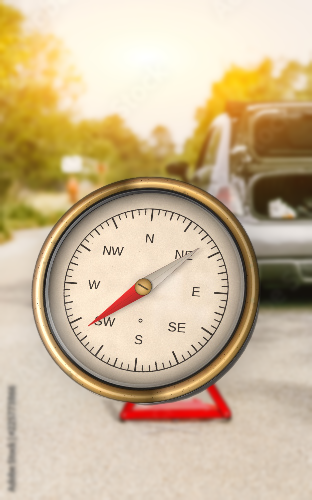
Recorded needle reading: 230,°
